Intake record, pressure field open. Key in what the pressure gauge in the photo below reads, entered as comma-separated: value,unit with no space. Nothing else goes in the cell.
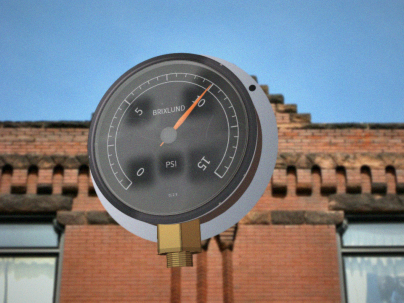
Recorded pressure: 10,psi
